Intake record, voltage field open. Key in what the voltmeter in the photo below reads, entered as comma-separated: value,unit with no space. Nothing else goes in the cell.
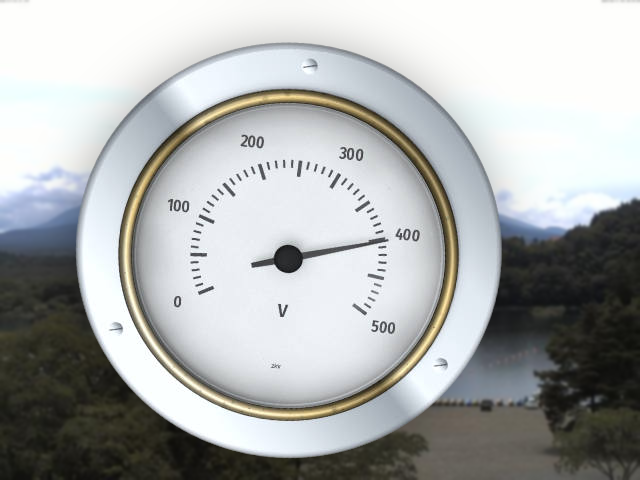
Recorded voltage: 400,V
